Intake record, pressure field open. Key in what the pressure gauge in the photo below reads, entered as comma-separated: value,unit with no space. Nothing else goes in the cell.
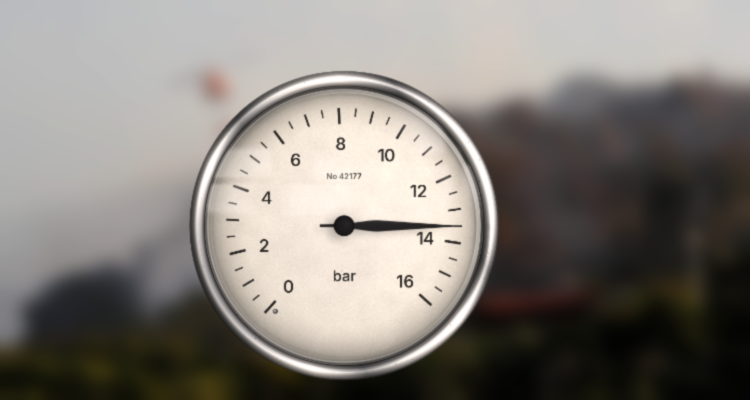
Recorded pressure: 13.5,bar
